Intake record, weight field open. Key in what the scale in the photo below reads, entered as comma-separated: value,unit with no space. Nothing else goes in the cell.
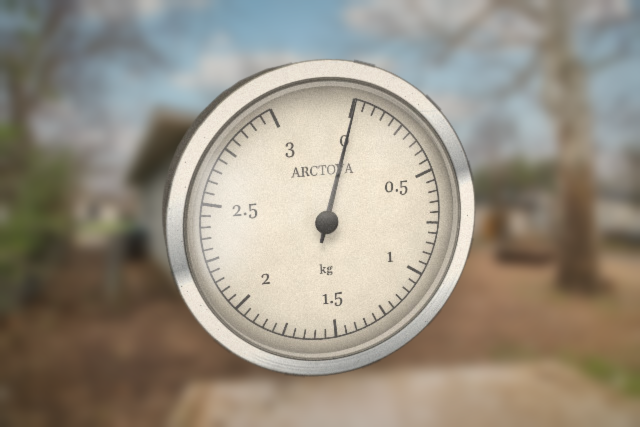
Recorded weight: 0,kg
